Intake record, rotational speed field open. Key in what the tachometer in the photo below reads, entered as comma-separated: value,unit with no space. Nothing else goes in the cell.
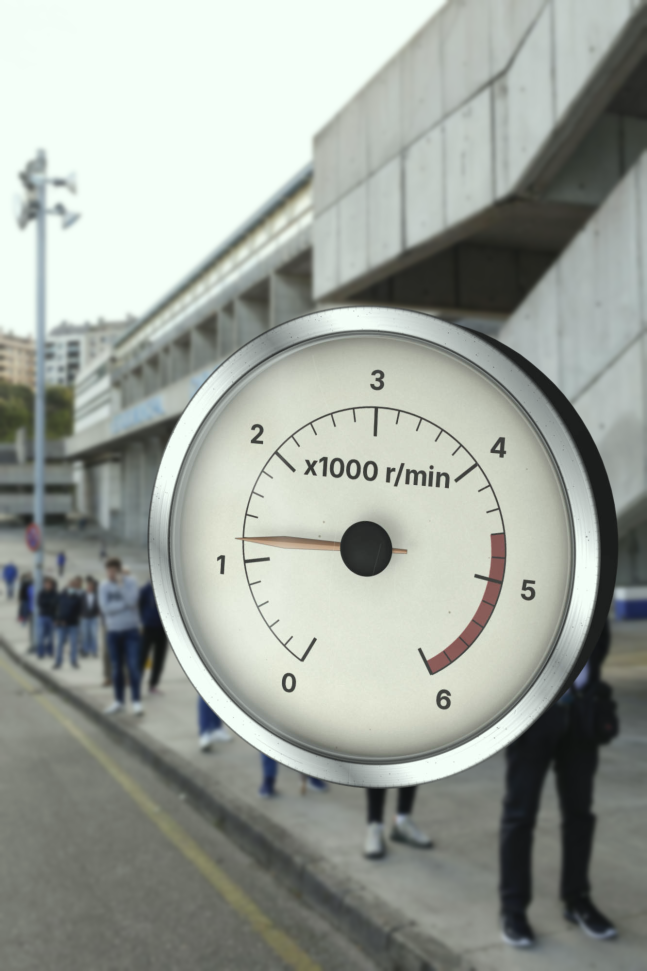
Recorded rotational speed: 1200,rpm
